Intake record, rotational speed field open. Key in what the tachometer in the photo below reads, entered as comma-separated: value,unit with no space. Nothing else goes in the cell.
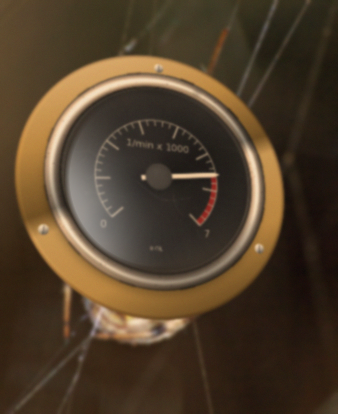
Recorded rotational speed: 5600,rpm
